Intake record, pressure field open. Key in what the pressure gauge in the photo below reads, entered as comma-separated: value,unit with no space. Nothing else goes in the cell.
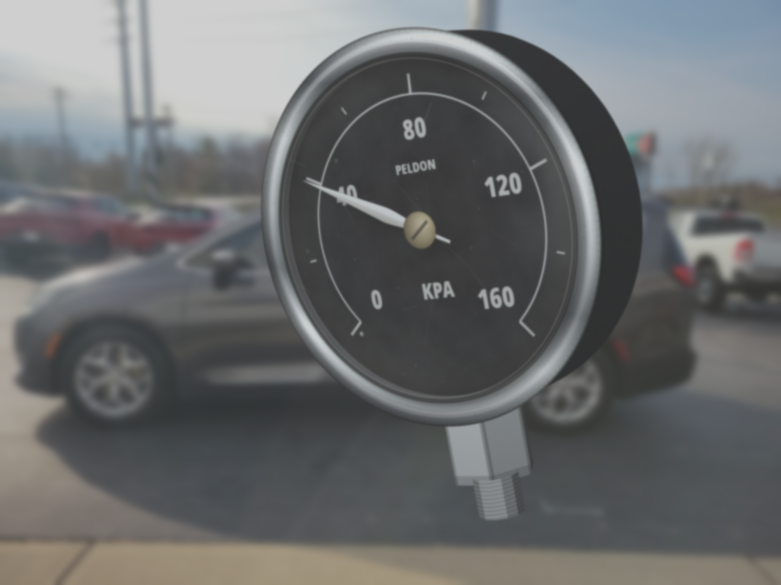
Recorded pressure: 40,kPa
